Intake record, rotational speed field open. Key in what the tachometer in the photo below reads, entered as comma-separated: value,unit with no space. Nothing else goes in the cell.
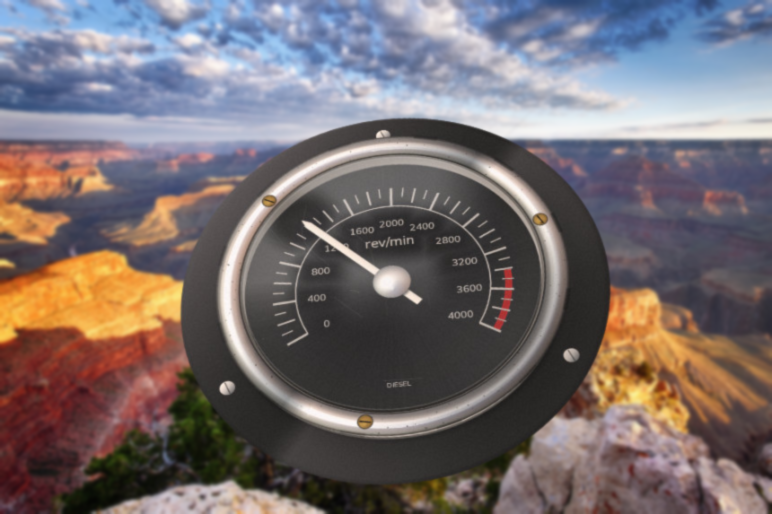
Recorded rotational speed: 1200,rpm
